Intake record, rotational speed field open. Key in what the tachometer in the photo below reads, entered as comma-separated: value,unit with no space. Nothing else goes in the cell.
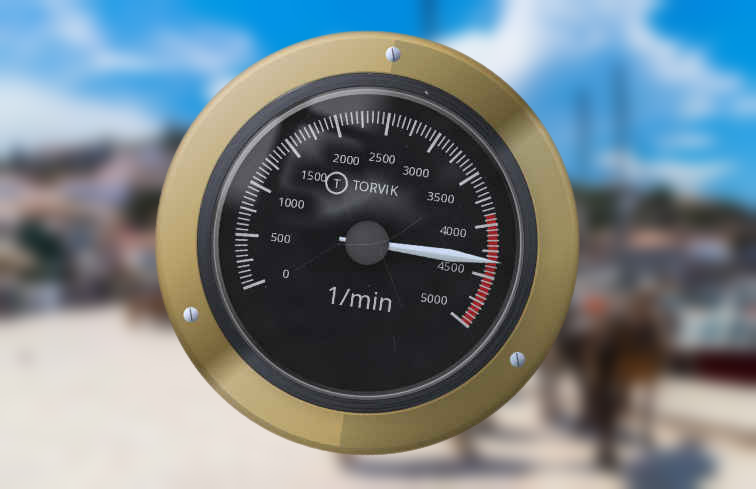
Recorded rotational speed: 4350,rpm
